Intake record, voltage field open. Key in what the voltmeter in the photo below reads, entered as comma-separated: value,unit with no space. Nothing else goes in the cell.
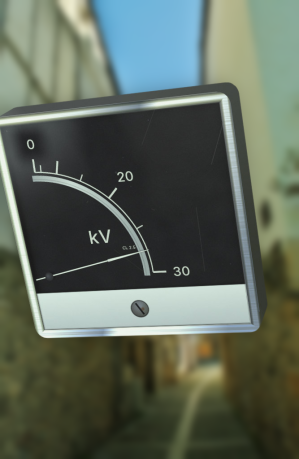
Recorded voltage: 27.5,kV
